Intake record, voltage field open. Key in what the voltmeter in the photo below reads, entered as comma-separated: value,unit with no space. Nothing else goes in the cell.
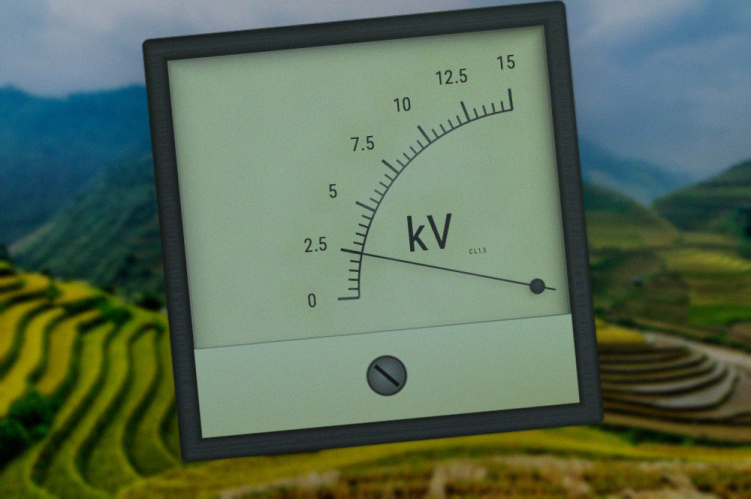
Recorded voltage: 2.5,kV
